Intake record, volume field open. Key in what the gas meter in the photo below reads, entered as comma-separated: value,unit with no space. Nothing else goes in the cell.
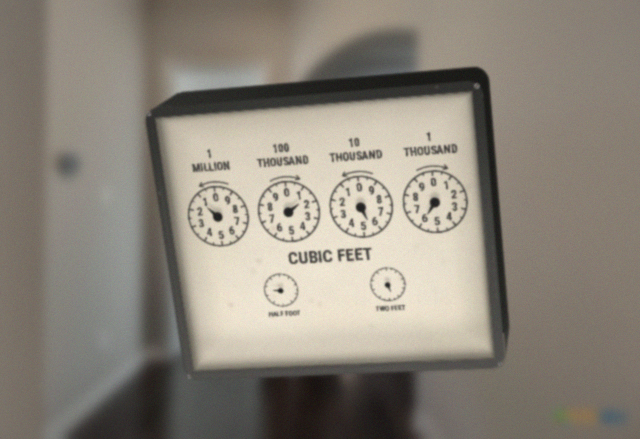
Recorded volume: 115600,ft³
